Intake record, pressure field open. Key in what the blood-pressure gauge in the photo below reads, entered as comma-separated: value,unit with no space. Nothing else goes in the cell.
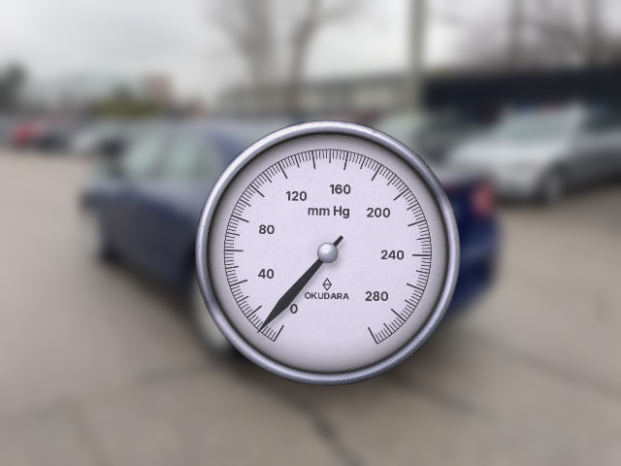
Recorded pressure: 10,mmHg
